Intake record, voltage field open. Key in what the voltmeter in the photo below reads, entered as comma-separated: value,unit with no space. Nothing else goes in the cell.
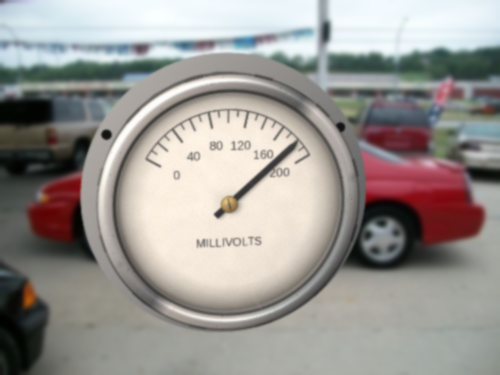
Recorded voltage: 180,mV
